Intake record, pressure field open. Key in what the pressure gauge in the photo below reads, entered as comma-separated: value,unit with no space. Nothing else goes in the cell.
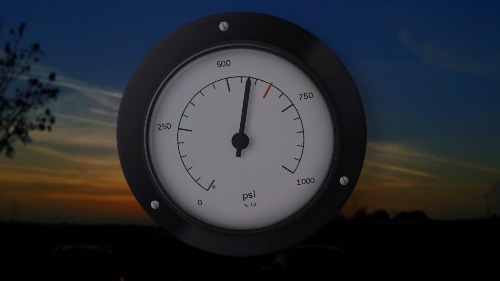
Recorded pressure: 575,psi
